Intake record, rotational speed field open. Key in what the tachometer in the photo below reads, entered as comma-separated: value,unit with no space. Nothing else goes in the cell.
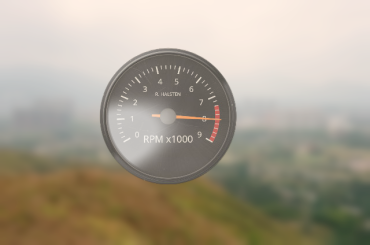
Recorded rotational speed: 8000,rpm
